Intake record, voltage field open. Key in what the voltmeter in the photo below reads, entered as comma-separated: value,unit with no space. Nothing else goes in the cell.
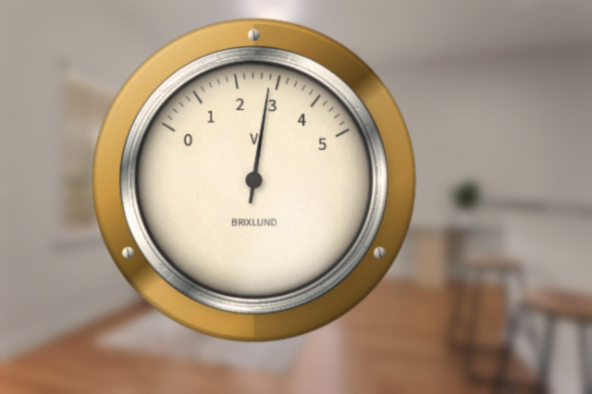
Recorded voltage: 2.8,V
